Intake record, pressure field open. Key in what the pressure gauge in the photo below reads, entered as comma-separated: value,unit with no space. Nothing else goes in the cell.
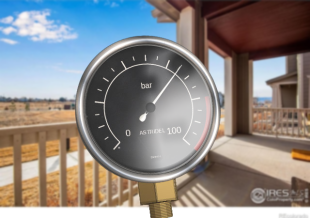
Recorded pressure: 65,bar
